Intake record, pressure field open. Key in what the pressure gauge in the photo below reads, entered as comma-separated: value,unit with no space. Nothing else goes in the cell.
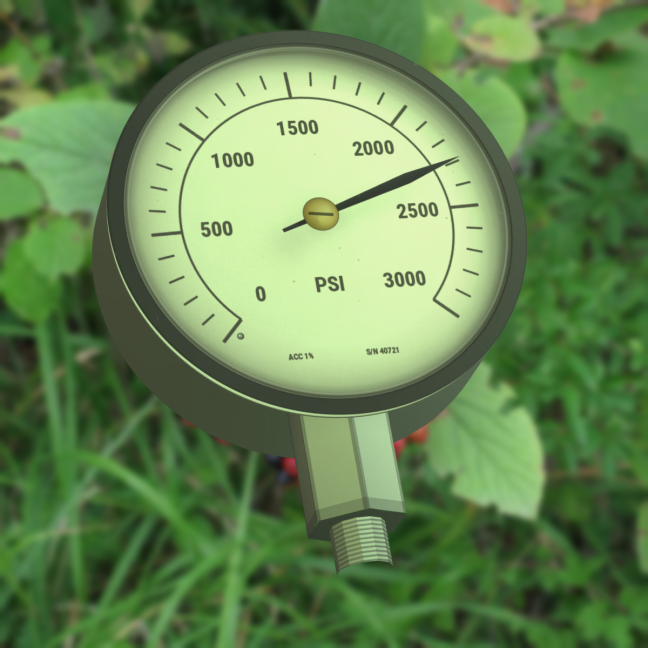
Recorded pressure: 2300,psi
